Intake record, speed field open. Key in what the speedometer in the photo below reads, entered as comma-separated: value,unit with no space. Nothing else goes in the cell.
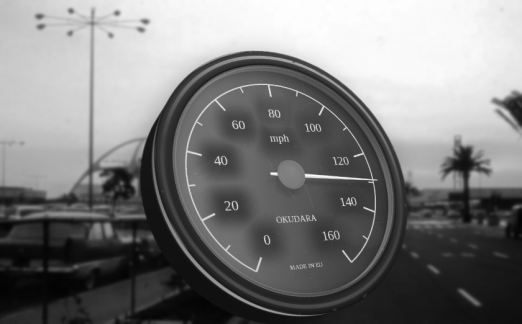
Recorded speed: 130,mph
